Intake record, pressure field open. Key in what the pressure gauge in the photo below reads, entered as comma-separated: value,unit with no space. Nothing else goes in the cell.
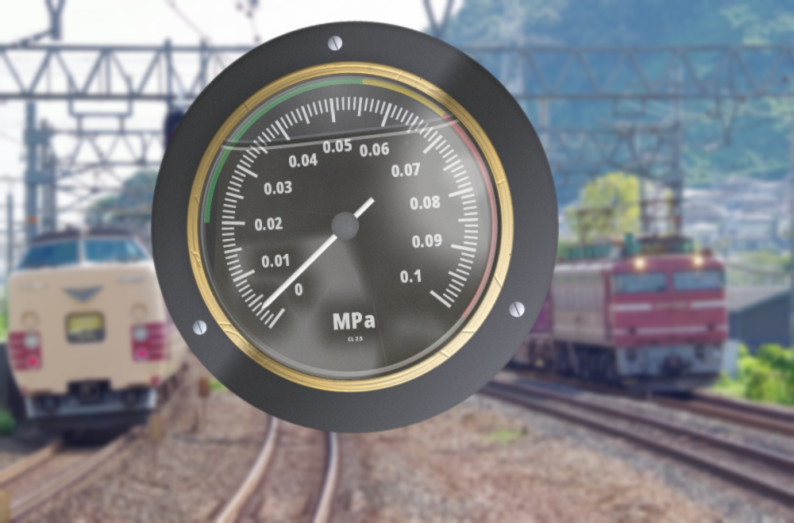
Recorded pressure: 0.003,MPa
